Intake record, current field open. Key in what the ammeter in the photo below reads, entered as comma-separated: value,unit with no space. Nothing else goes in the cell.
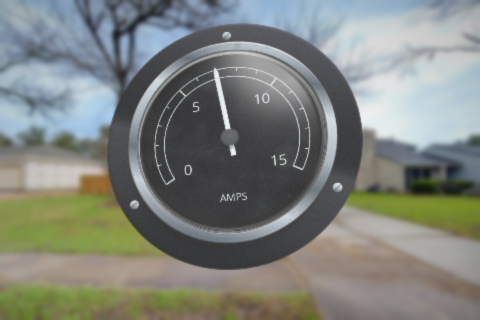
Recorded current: 7,A
